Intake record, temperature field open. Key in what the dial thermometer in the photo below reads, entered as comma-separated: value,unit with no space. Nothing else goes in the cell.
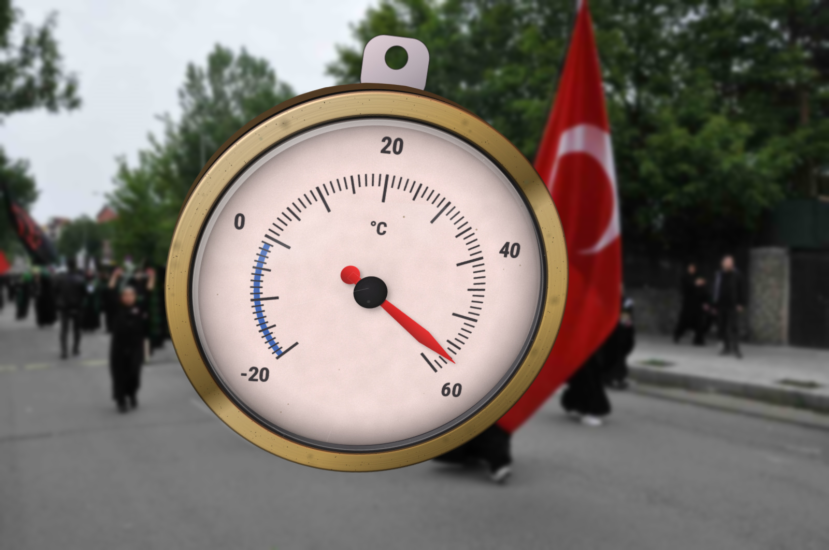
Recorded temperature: 57,°C
